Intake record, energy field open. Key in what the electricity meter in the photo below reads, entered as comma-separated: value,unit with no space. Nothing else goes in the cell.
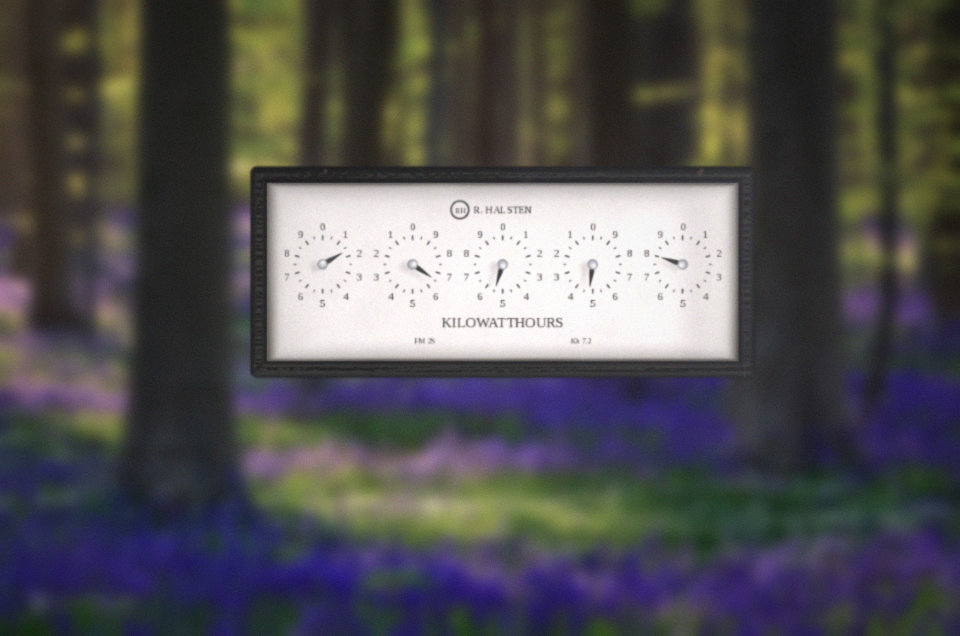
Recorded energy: 16548,kWh
